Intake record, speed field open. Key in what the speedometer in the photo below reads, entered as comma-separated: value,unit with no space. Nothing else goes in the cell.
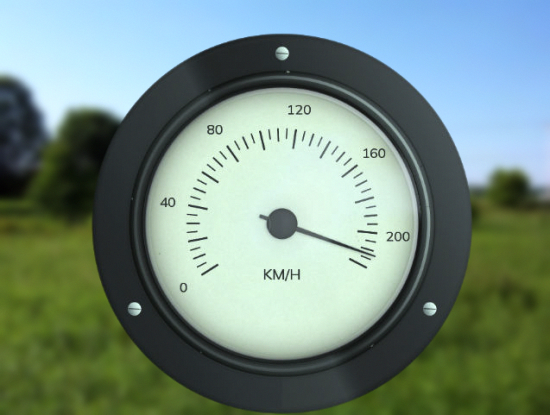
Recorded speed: 212.5,km/h
